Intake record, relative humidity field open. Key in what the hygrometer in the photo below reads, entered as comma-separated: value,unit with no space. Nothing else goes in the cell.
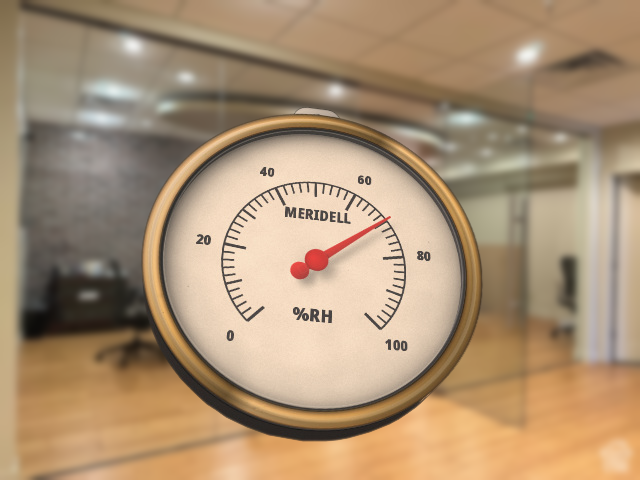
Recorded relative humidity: 70,%
